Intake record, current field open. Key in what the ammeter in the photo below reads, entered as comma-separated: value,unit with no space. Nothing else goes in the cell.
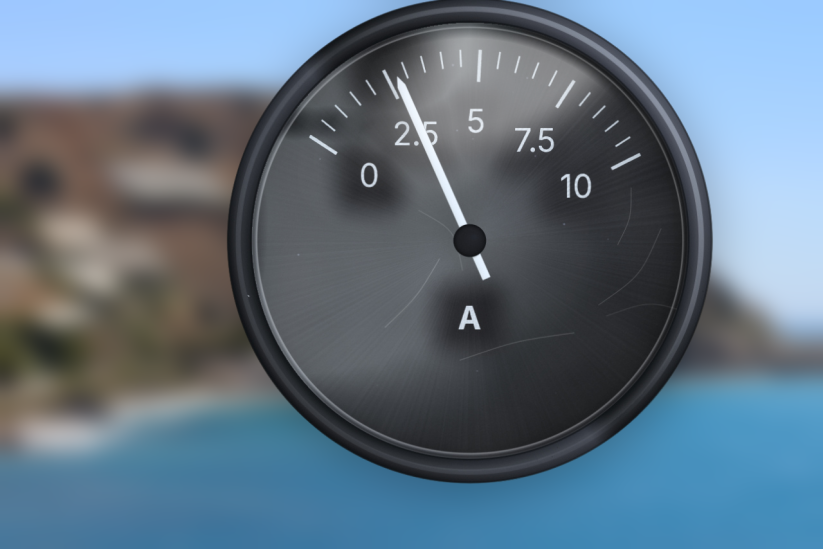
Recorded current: 2.75,A
